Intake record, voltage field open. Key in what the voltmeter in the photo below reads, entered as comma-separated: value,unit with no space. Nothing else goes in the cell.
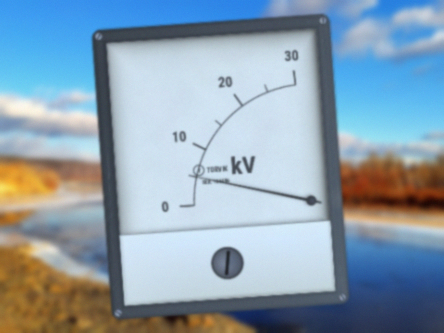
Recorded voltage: 5,kV
